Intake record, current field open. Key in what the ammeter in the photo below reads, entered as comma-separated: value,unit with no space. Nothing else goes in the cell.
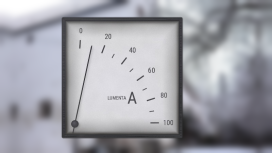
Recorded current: 10,A
